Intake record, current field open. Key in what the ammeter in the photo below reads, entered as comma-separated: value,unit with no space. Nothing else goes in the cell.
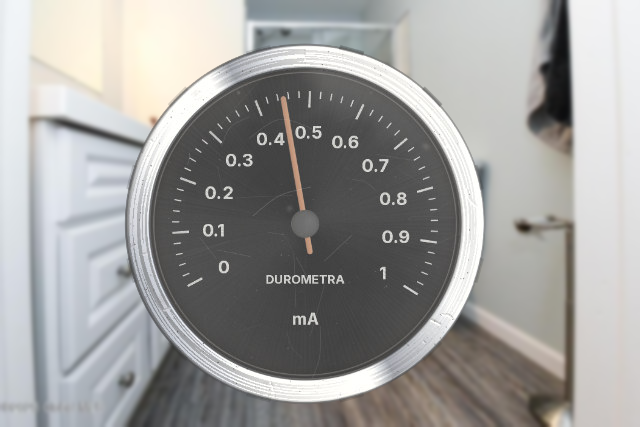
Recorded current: 0.45,mA
